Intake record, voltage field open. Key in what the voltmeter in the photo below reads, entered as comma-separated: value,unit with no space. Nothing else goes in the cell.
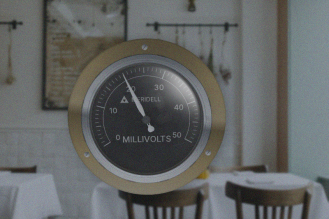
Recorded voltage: 20,mV
